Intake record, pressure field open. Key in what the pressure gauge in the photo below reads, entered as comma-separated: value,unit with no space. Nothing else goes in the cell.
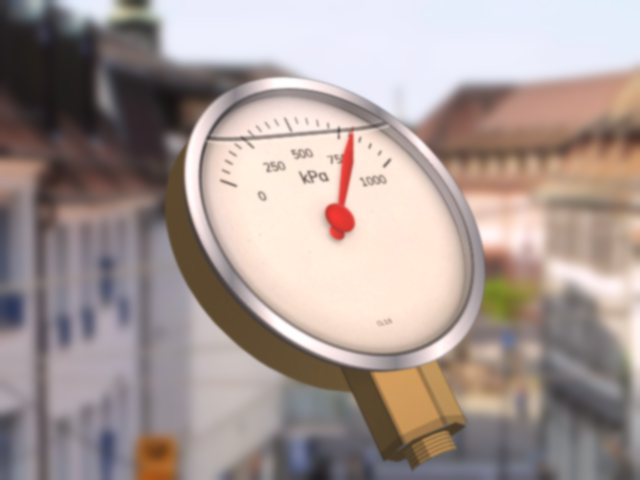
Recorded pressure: 800,kPa
